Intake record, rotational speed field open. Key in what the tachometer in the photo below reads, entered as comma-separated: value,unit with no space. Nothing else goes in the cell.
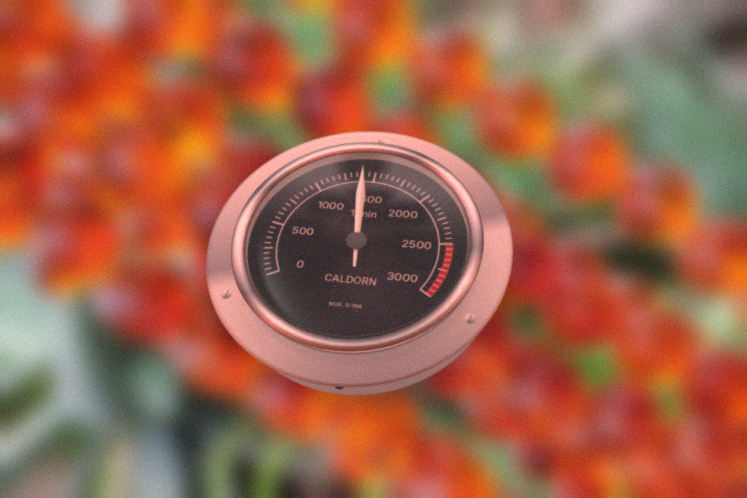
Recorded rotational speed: 1400,rpm
